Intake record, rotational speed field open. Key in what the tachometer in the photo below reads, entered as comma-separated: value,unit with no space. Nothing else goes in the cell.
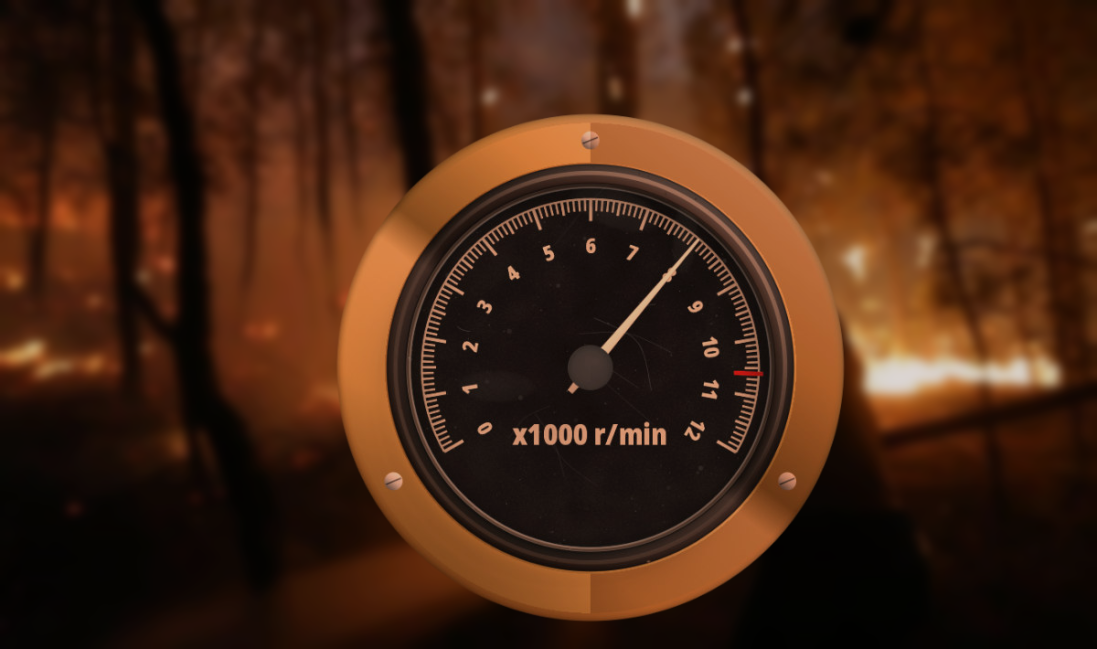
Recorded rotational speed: 8000,rpm
